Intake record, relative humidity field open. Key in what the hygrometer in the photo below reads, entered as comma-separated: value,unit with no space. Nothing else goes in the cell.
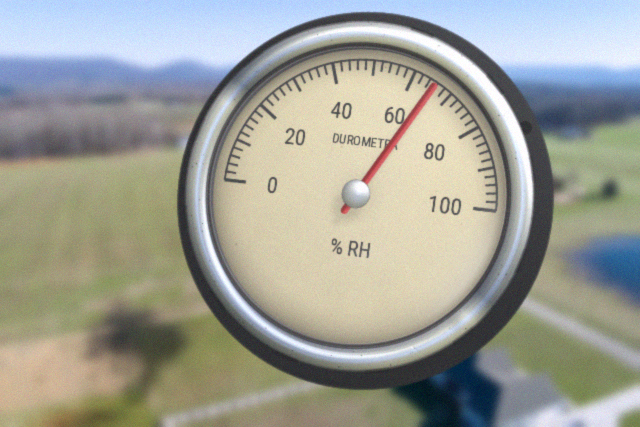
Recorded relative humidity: 66,%
